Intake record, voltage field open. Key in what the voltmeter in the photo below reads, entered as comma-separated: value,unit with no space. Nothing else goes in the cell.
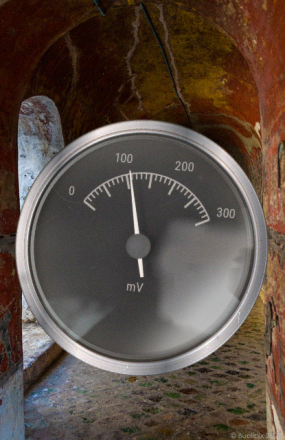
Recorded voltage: 110,mV
